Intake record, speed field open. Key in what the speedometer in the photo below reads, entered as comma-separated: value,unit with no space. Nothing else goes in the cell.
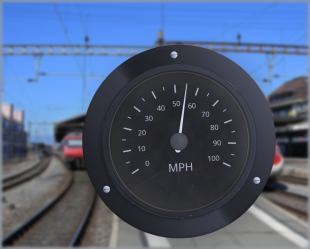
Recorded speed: 55,mph
